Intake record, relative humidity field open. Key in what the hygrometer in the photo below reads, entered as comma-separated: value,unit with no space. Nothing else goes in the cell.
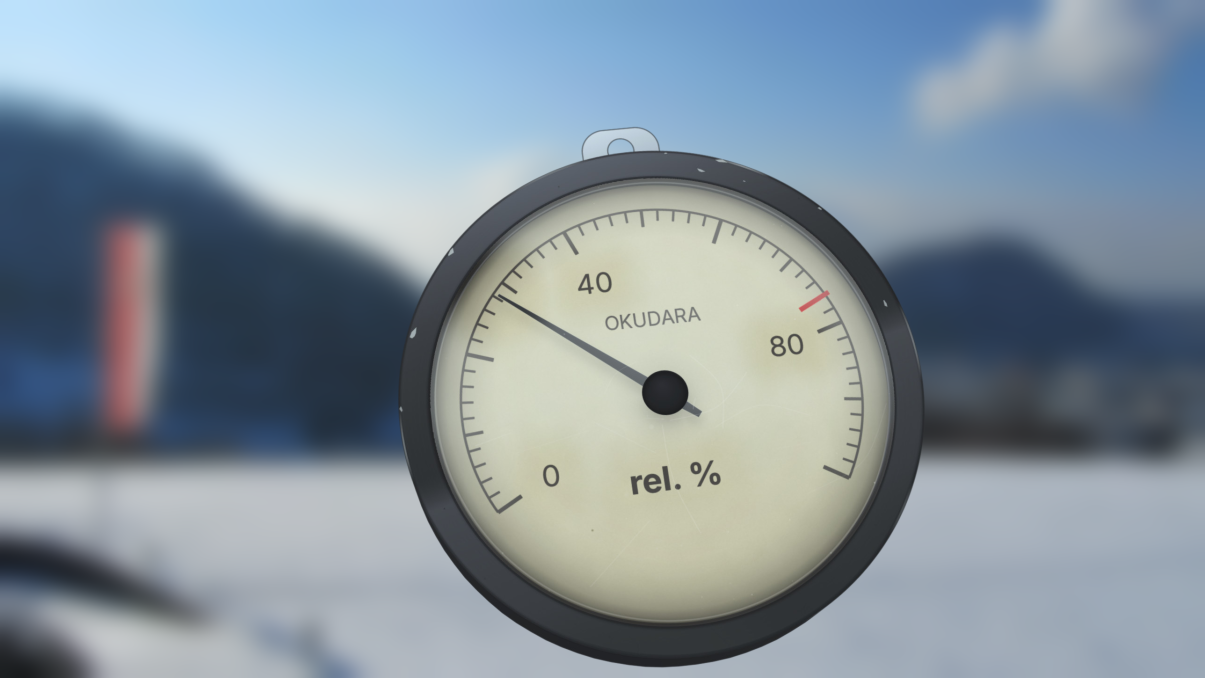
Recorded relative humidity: 28,%
